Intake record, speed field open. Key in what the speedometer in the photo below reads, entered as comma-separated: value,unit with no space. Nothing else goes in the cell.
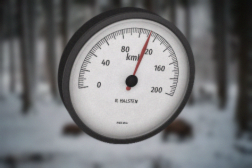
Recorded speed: 110,km/h
